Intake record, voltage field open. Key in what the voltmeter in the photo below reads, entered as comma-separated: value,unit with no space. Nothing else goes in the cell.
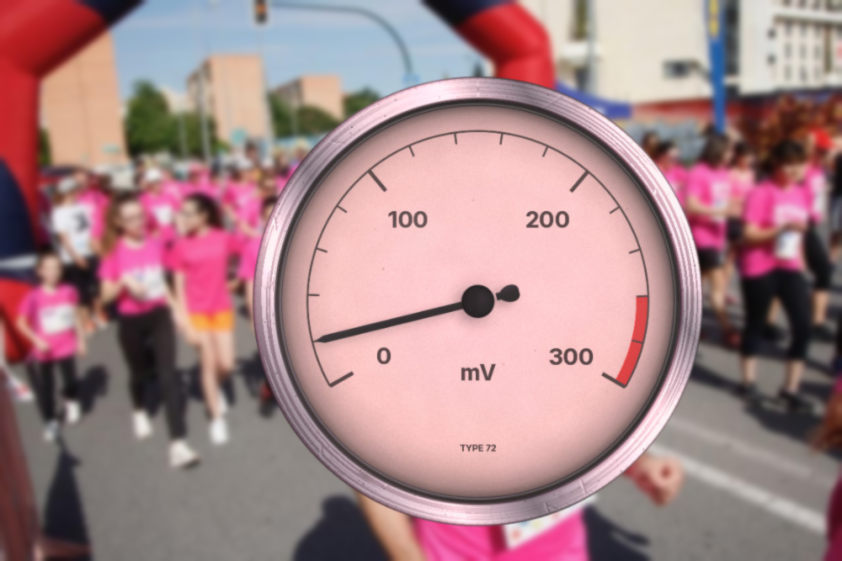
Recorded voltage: 20,mV
